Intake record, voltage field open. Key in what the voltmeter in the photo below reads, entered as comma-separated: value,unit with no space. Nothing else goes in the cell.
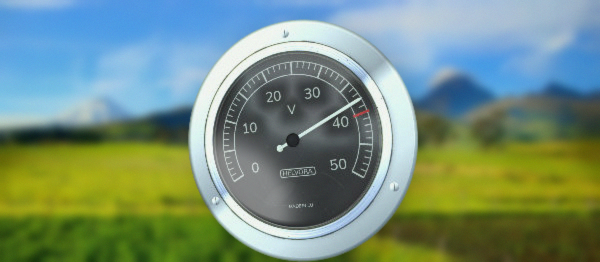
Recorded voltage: 38,V
